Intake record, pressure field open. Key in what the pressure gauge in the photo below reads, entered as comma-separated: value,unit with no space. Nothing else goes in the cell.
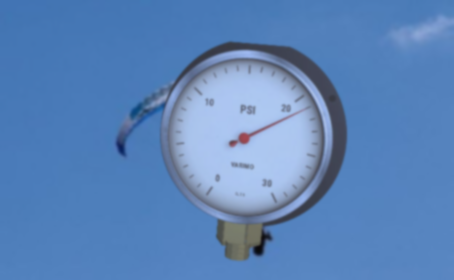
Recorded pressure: 21,psi
